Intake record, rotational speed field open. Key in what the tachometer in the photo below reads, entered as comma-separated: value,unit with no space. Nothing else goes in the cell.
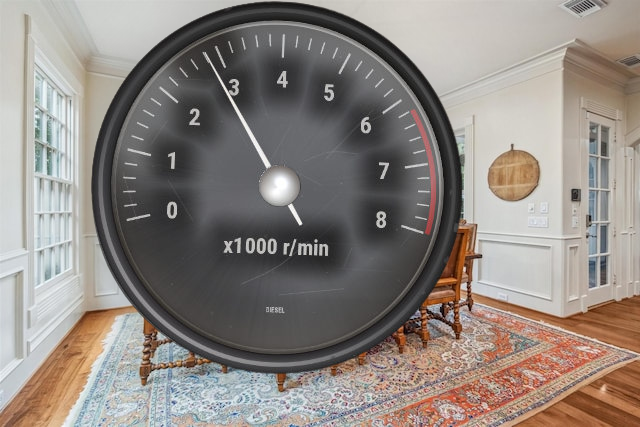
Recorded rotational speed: 2800,rpm
